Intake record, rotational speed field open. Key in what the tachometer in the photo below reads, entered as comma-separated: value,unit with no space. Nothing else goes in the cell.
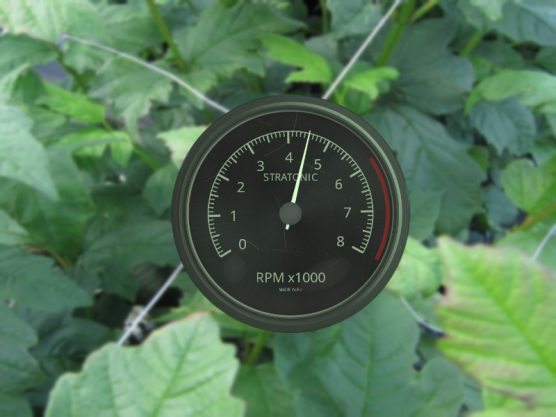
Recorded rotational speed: 4500,rpm
